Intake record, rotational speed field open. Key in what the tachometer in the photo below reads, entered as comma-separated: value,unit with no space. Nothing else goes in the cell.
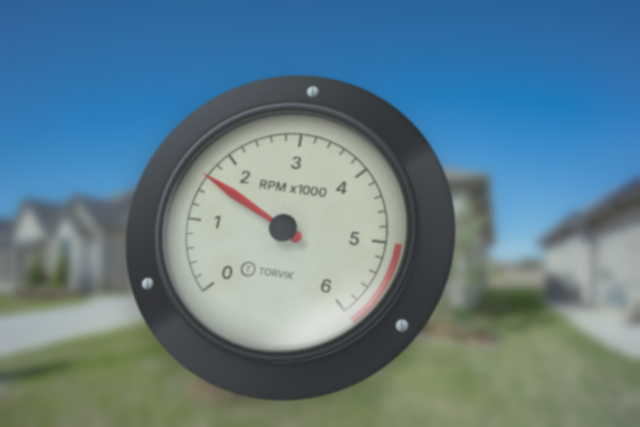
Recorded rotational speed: 1600,rpm
